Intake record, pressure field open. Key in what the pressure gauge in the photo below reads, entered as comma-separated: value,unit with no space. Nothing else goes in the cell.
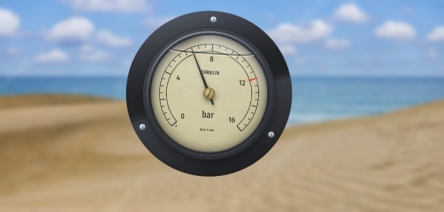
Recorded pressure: 6.5,bar
